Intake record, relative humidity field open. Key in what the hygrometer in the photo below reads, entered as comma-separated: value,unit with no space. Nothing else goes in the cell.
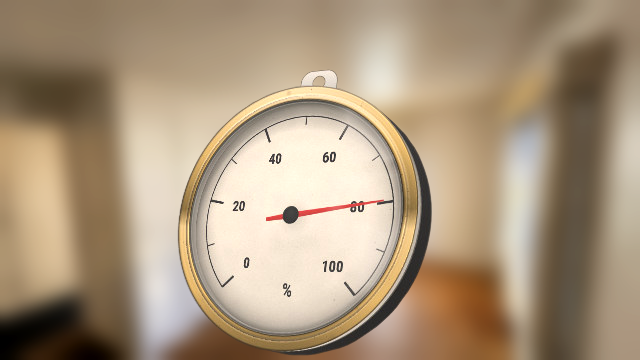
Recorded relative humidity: 80,%
